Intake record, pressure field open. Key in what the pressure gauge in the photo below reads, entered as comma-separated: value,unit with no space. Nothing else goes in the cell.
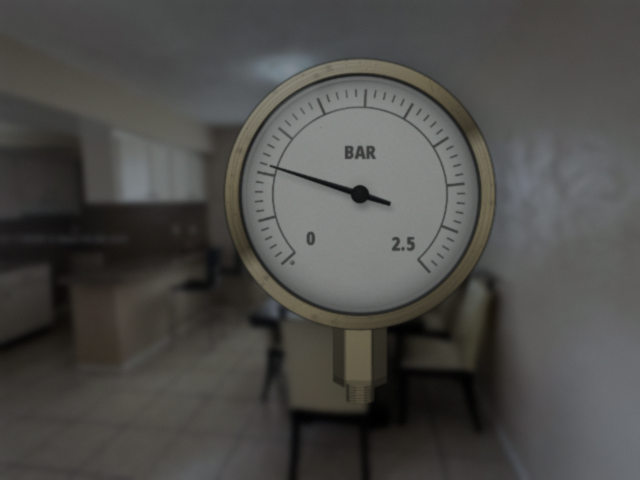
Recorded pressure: 0.55,bar
